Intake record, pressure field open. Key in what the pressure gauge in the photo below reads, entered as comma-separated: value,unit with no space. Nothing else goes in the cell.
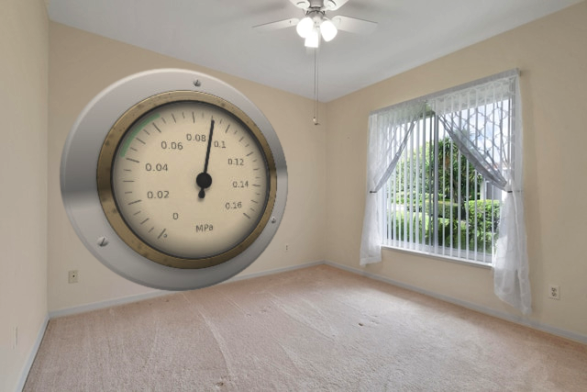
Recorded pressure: 0.09,MPa
